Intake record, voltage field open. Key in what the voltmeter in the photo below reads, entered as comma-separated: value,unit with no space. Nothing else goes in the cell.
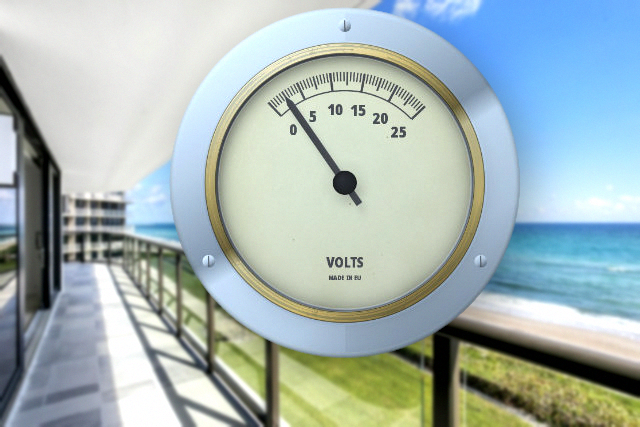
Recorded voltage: 2.5,V
